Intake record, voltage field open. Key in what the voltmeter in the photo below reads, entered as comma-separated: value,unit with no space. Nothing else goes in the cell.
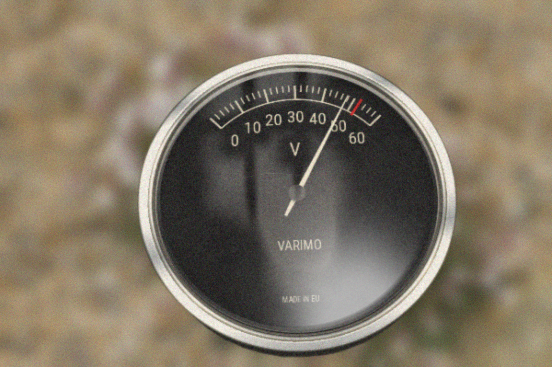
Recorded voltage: 48,V
